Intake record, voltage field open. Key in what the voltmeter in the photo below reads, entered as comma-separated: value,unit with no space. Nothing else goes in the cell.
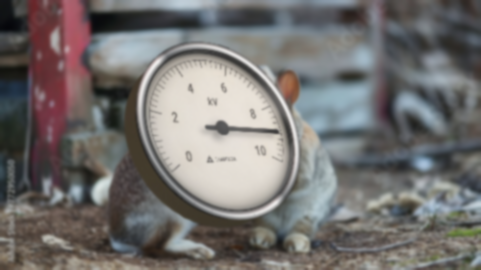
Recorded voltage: 9,kV
